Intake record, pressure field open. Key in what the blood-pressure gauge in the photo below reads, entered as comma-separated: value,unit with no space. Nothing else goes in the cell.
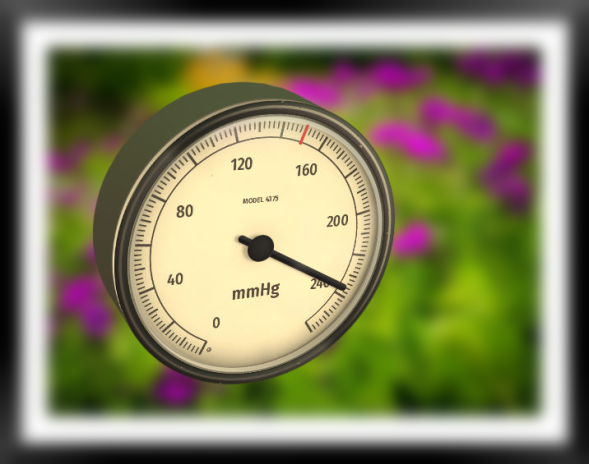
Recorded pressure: 236,mmHg
